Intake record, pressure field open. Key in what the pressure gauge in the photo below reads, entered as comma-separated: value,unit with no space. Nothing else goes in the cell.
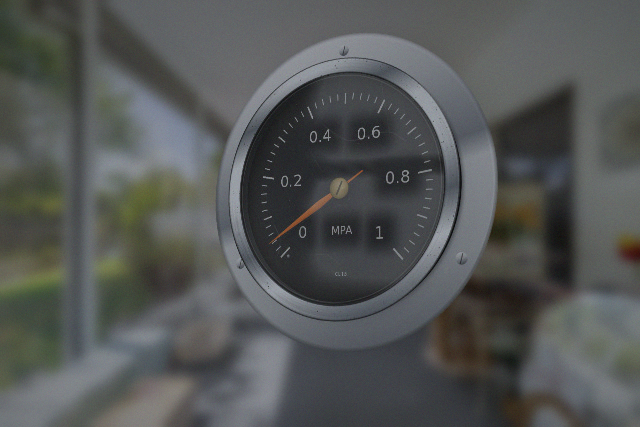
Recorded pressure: 0.04,MPa
